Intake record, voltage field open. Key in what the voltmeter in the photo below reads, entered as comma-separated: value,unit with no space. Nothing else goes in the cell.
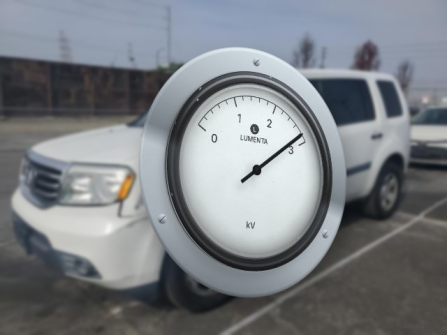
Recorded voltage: 2.8,kV
